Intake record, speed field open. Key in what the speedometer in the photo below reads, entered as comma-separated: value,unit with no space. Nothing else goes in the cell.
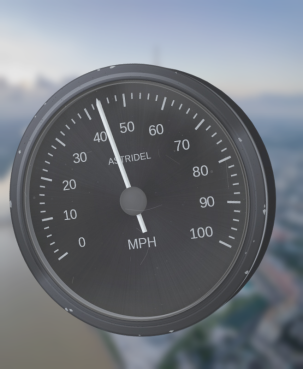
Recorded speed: 44,mph
